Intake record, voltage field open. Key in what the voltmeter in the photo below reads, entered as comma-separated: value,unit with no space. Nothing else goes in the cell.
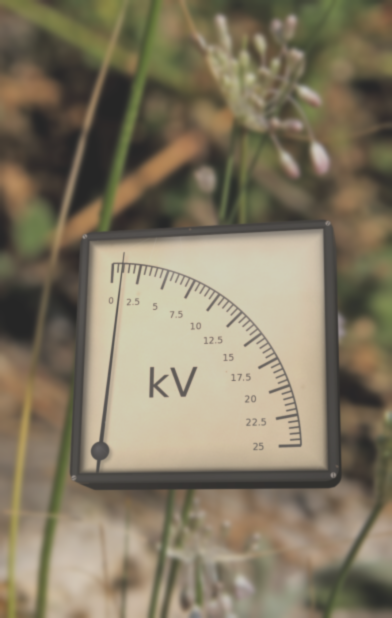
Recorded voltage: 1,kV
